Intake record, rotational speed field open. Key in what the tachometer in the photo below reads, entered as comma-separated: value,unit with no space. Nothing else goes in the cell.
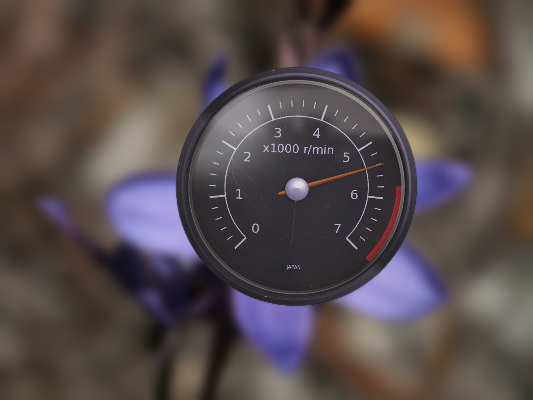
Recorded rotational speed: 5400,rpm
